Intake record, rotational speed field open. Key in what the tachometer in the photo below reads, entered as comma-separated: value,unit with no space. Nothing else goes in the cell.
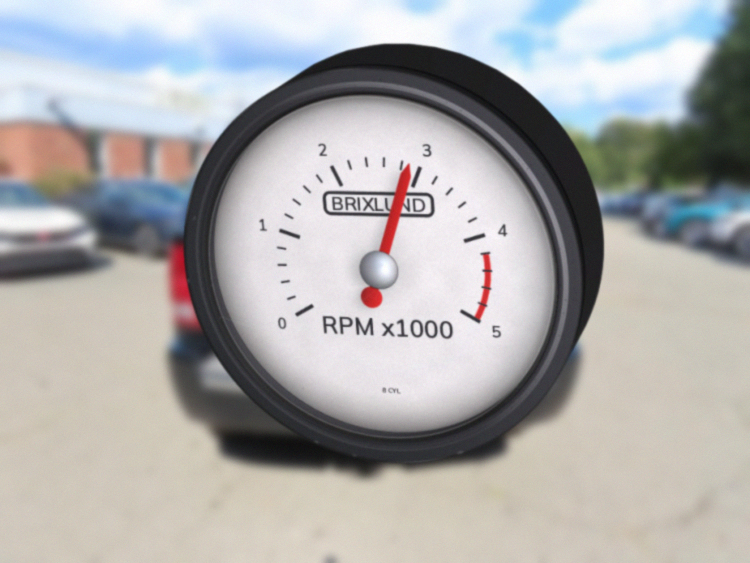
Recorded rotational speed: 2900,rpm
